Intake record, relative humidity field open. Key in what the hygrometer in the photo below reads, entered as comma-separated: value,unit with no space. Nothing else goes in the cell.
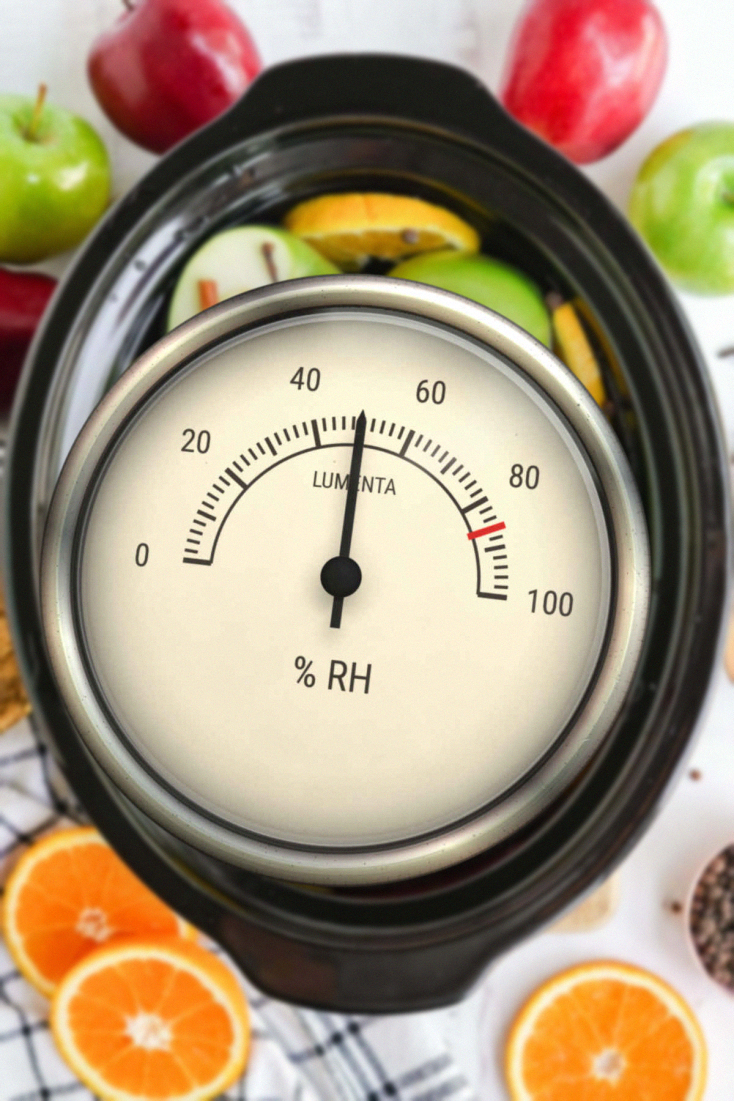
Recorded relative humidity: 50,%
